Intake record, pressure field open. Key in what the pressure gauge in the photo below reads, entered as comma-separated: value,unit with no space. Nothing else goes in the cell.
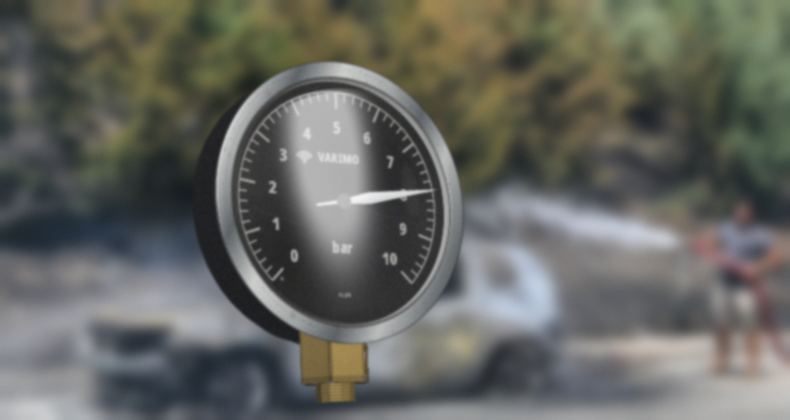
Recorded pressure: 8,bar
